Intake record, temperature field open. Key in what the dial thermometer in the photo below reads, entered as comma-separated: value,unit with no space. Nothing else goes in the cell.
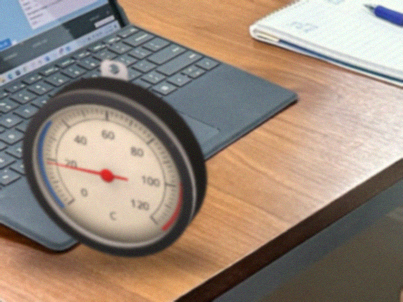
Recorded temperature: 20,°C
